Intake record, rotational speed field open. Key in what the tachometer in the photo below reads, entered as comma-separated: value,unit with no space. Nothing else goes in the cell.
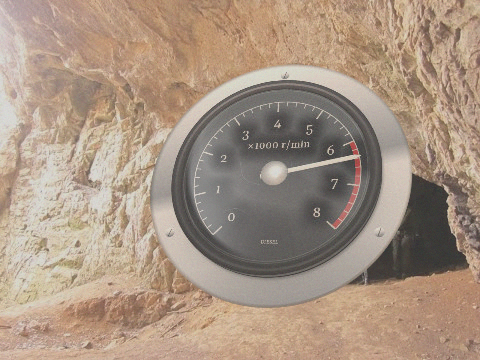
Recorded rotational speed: 6400,rpm
